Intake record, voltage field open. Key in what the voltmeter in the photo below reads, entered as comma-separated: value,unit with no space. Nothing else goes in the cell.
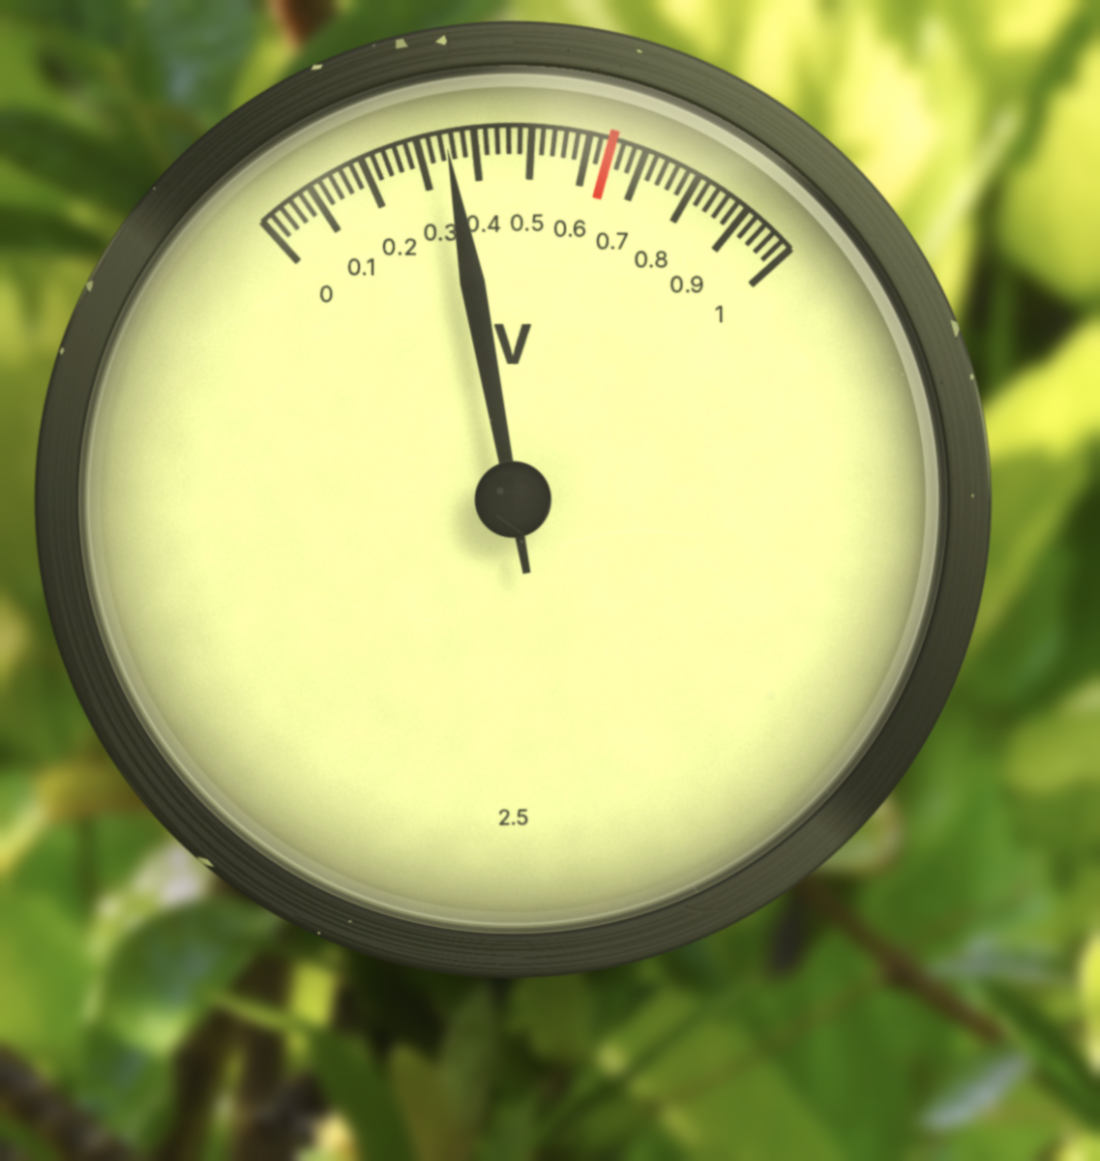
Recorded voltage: 0.35,V
